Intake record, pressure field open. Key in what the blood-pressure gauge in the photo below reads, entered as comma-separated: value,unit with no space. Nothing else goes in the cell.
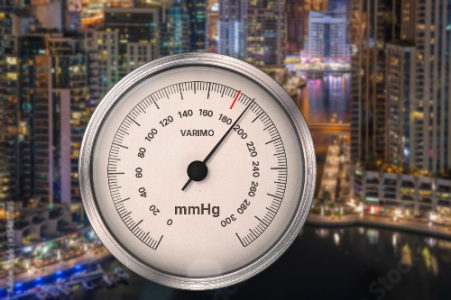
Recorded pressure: 190,mmHg
